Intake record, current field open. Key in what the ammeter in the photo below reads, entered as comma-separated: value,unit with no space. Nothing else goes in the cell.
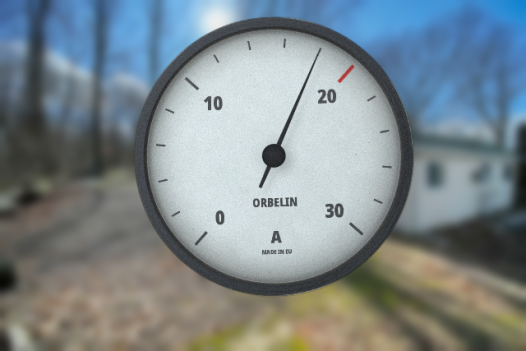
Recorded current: 18,A
